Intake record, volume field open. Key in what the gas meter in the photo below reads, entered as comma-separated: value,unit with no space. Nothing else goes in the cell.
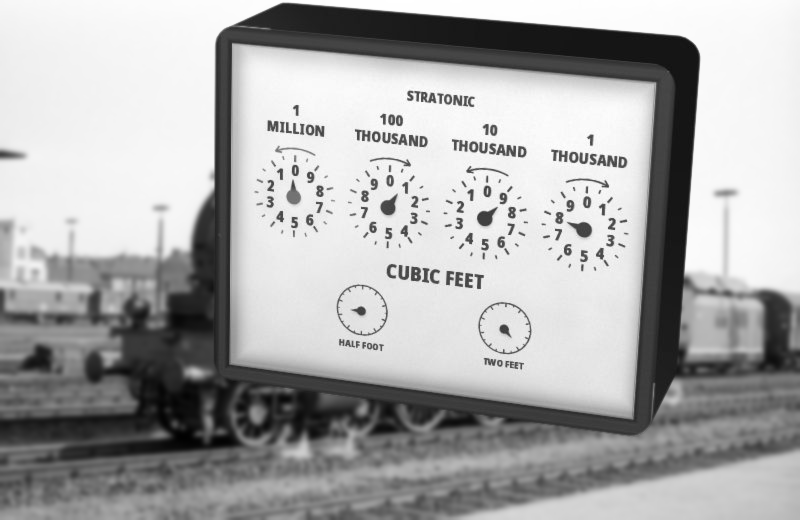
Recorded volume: 8800,ft³
